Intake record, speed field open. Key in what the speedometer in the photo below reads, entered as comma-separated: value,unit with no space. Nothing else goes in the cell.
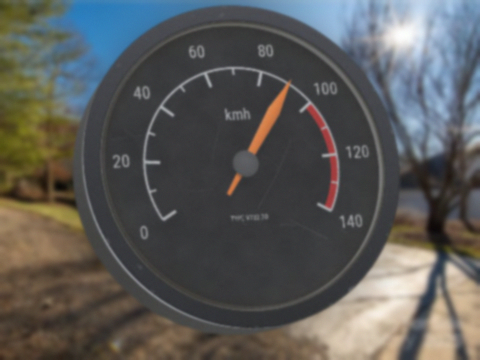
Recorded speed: 90,km/h
